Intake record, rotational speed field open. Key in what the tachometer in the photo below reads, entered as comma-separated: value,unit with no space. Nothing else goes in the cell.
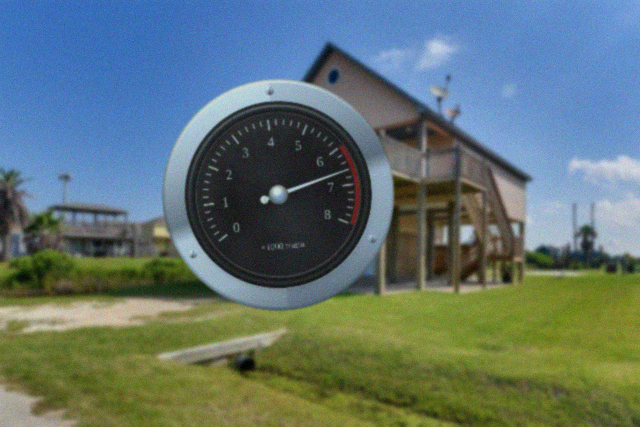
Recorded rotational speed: 6600,rpm
